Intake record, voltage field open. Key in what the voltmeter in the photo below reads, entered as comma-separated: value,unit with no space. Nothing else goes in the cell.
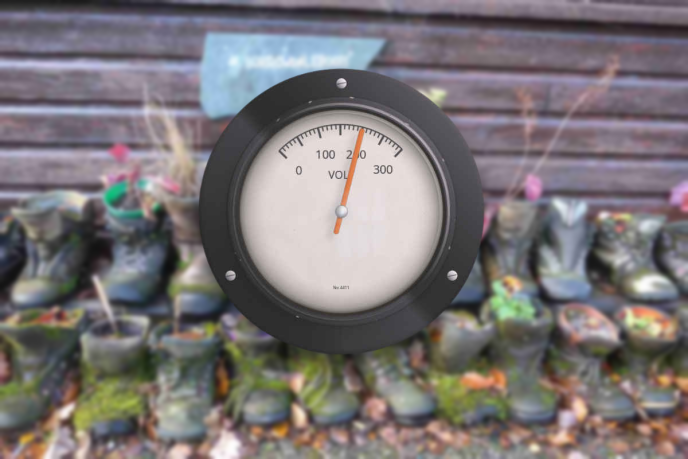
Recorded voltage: 200,V
